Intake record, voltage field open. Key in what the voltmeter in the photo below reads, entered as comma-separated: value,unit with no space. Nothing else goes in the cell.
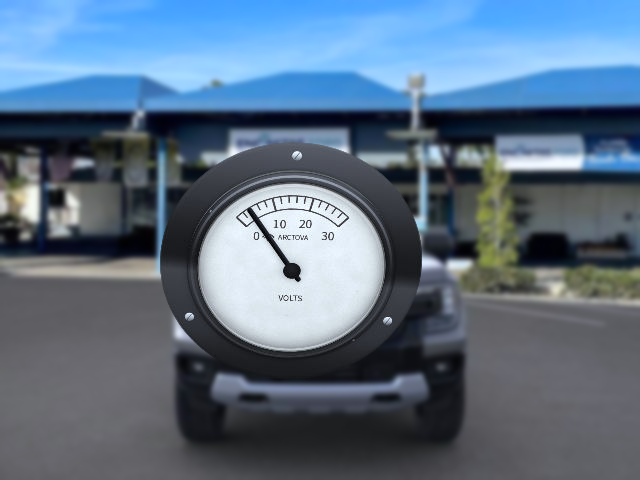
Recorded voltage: 4,V
